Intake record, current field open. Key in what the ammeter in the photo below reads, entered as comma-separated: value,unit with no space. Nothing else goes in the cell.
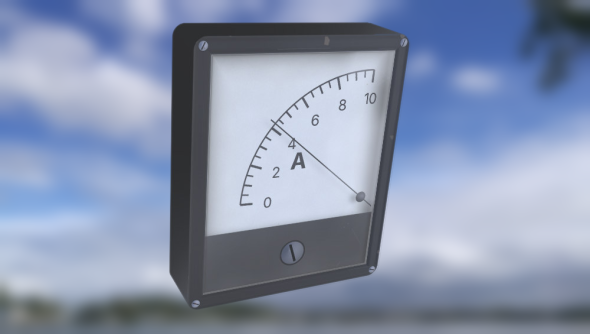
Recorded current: 4.25,A
